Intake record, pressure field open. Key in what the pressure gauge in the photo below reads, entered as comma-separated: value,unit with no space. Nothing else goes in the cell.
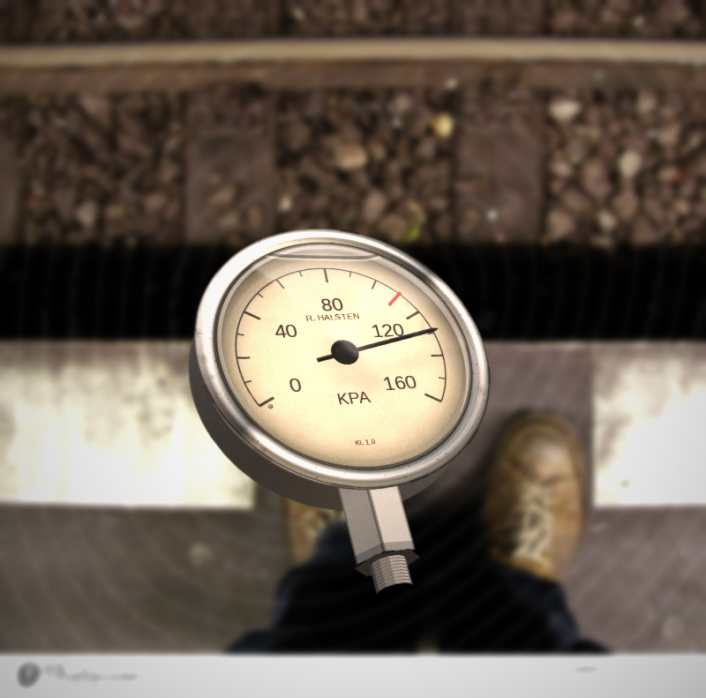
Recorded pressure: 130,kPa
